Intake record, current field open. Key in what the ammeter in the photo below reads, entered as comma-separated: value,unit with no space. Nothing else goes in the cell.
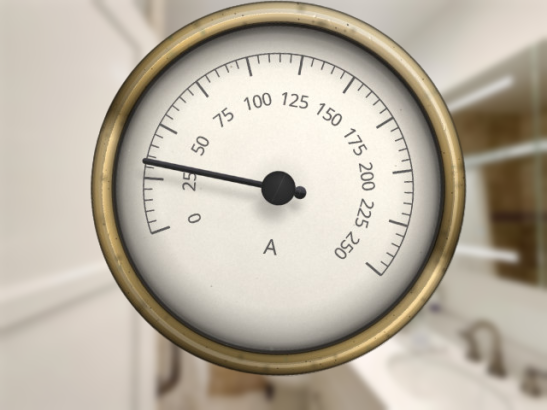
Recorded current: 32.5,A
